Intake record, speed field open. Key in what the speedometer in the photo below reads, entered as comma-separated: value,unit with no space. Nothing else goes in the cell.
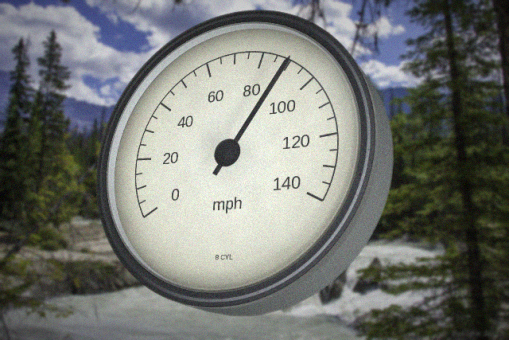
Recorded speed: 90,mph
